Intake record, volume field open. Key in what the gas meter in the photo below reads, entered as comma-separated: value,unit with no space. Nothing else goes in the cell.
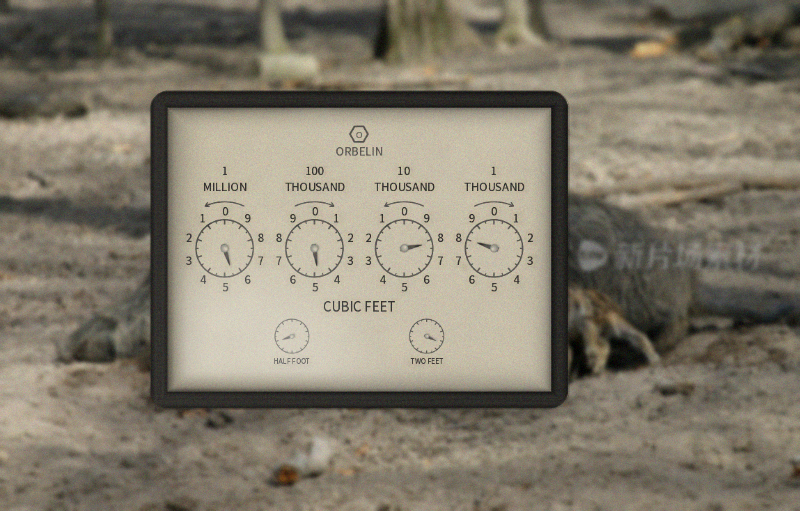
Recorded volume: 547800,ft³
